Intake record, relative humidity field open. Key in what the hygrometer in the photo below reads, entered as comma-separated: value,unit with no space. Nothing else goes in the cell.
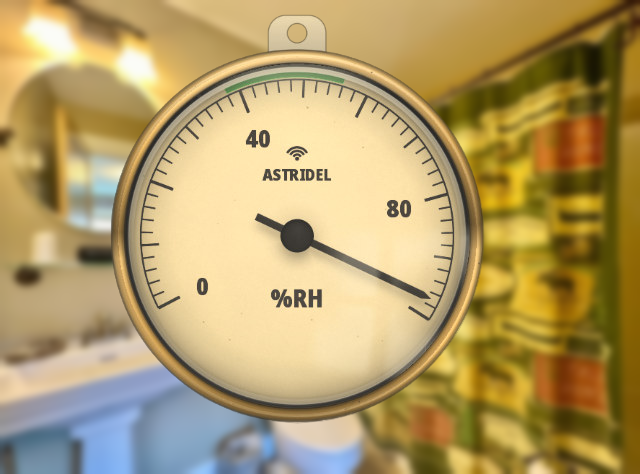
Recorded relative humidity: 97,%
